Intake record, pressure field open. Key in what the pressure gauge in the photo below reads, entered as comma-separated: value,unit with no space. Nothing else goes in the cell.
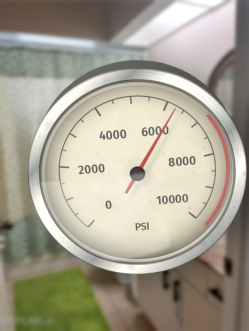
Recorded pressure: 6250,psi
